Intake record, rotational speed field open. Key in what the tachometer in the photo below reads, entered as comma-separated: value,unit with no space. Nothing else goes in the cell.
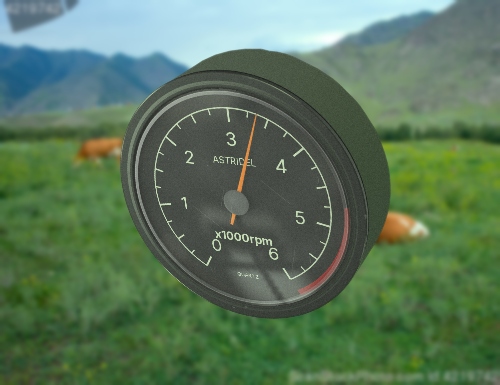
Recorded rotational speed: 3375,rpm
